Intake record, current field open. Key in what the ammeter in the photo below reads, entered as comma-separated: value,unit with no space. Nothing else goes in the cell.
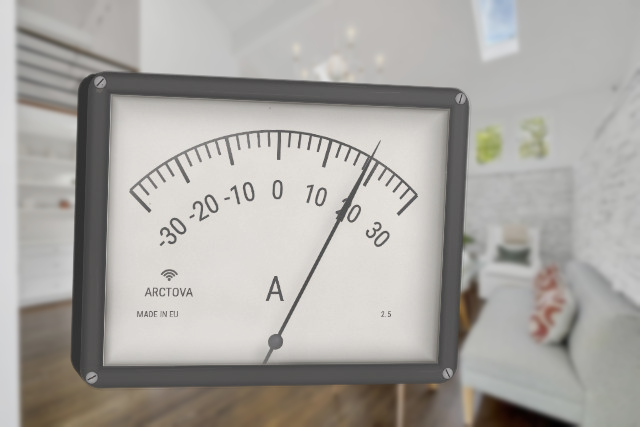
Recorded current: 18,A
